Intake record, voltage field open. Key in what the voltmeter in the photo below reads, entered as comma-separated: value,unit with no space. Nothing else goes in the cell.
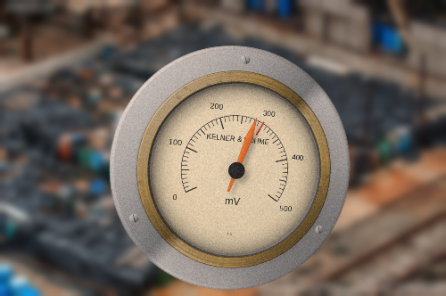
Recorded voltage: 280,mV
